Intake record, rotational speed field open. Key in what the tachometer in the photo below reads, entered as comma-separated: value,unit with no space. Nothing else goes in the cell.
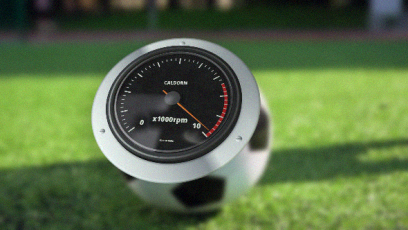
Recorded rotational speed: 9800,rpm
